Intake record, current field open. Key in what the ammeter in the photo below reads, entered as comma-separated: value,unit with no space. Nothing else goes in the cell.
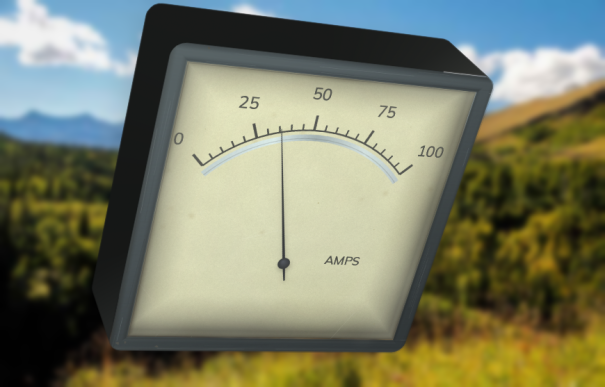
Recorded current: 35,A
